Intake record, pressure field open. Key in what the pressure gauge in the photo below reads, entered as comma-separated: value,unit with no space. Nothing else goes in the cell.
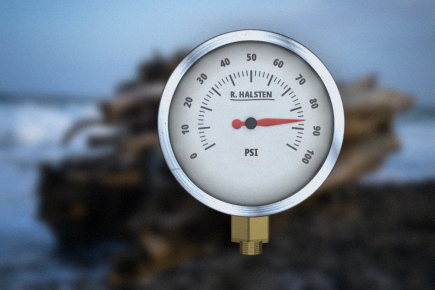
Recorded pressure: 86,psi
